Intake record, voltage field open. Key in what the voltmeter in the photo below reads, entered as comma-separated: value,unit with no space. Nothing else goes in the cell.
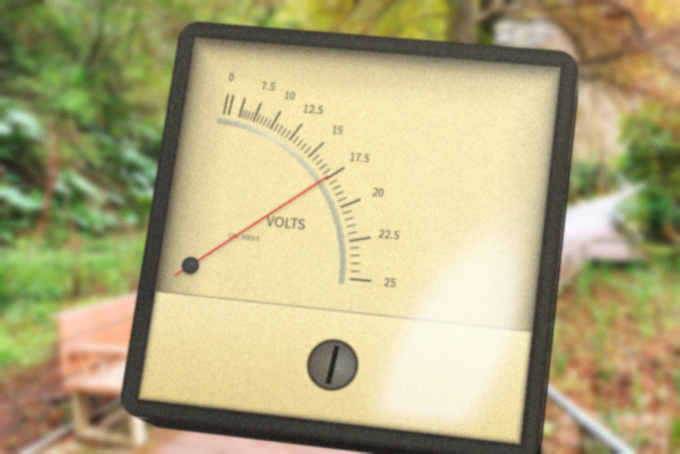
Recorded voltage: 17.5,V
